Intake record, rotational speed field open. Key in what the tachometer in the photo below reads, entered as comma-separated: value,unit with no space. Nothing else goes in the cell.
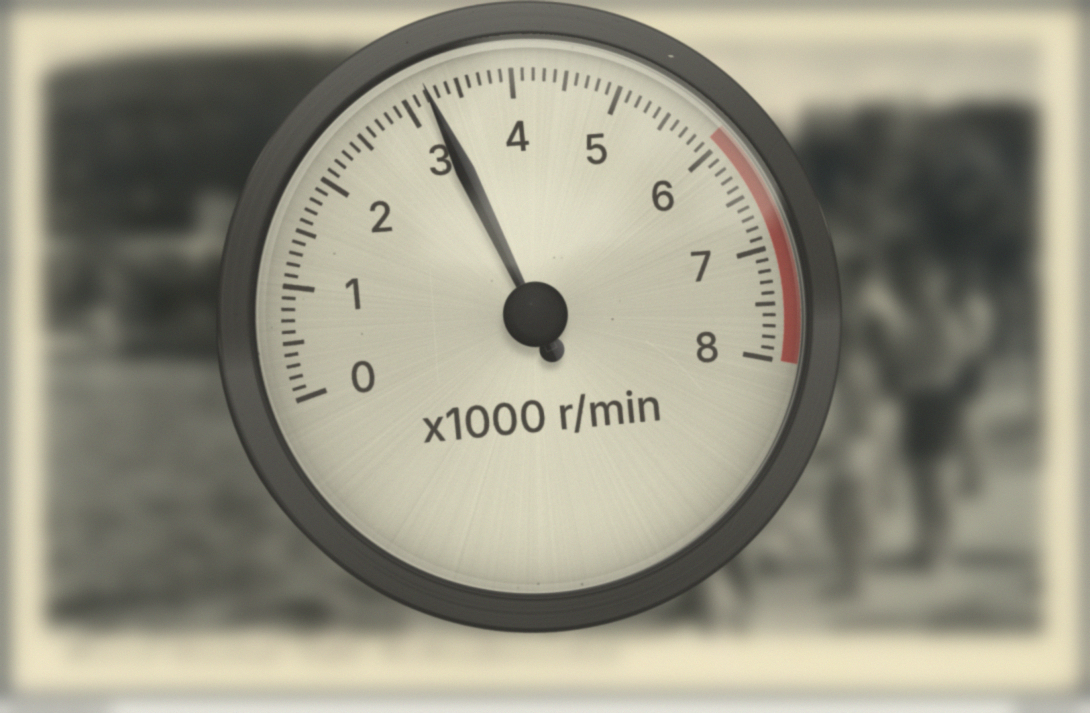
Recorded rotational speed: 3200,rpm
